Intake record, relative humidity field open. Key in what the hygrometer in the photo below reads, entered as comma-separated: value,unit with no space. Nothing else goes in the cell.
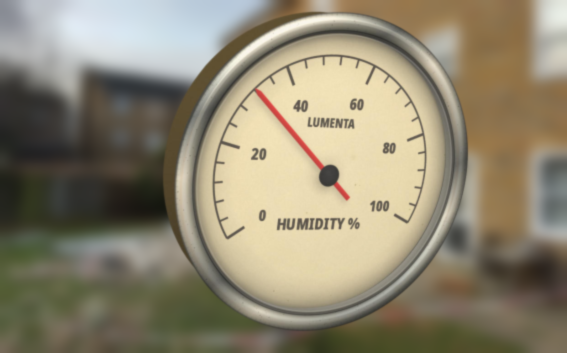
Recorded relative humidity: 32,%
